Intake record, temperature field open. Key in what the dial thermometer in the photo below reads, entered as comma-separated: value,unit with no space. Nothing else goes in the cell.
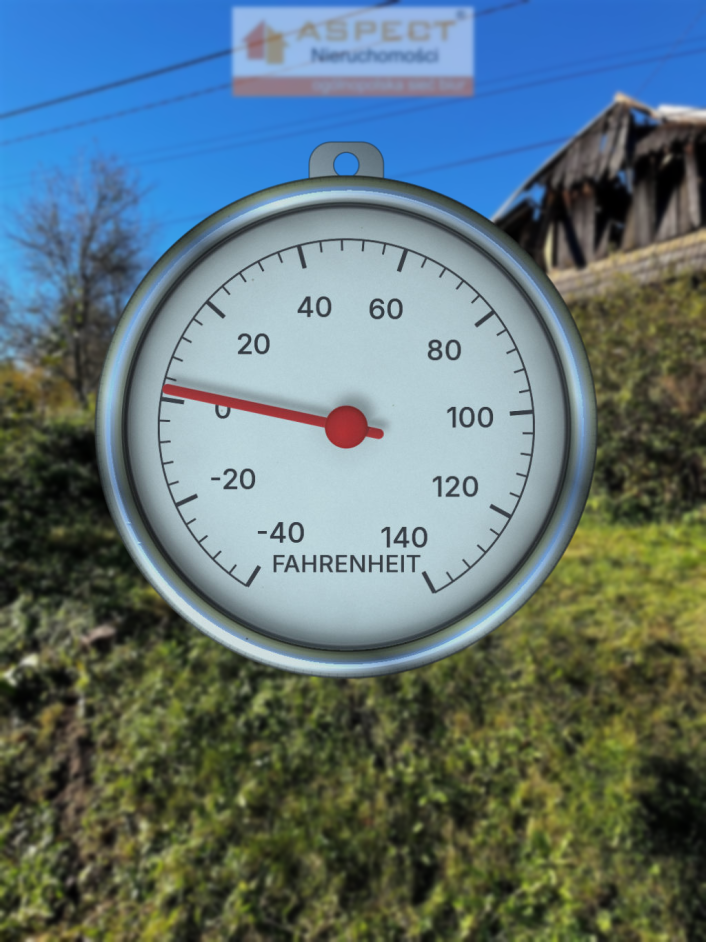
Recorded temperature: 2,°F
